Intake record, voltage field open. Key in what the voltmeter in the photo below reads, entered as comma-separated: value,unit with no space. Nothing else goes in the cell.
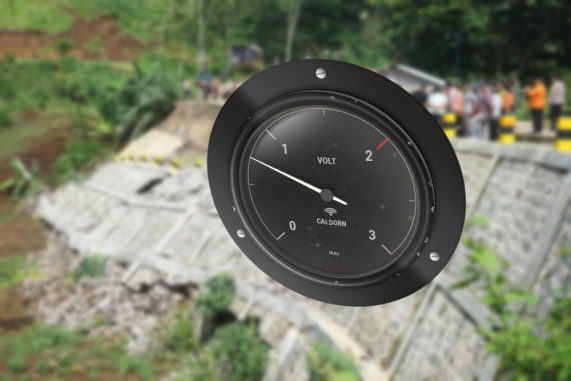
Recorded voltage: 0.75,V
